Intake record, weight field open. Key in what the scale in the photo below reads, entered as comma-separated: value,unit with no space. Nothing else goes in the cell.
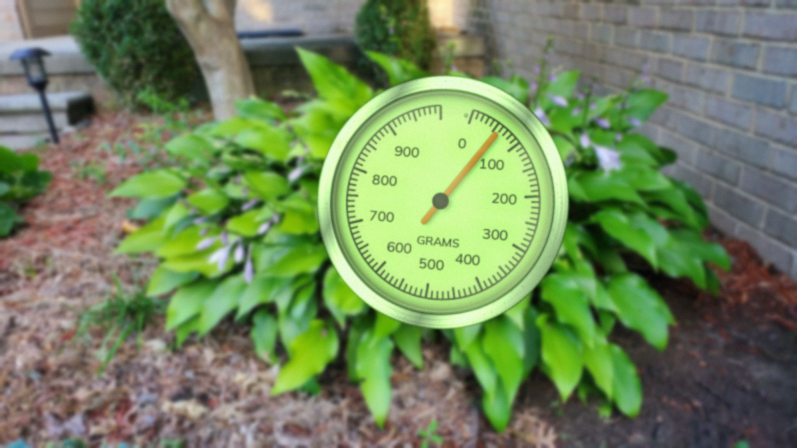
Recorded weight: 60,g
